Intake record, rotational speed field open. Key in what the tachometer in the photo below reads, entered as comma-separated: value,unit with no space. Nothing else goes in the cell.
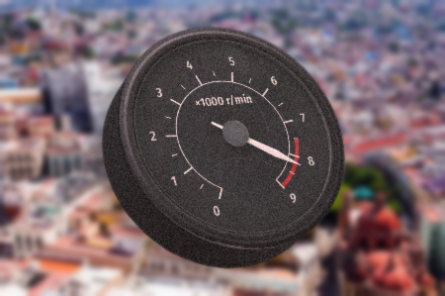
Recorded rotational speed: 8250,rpm
